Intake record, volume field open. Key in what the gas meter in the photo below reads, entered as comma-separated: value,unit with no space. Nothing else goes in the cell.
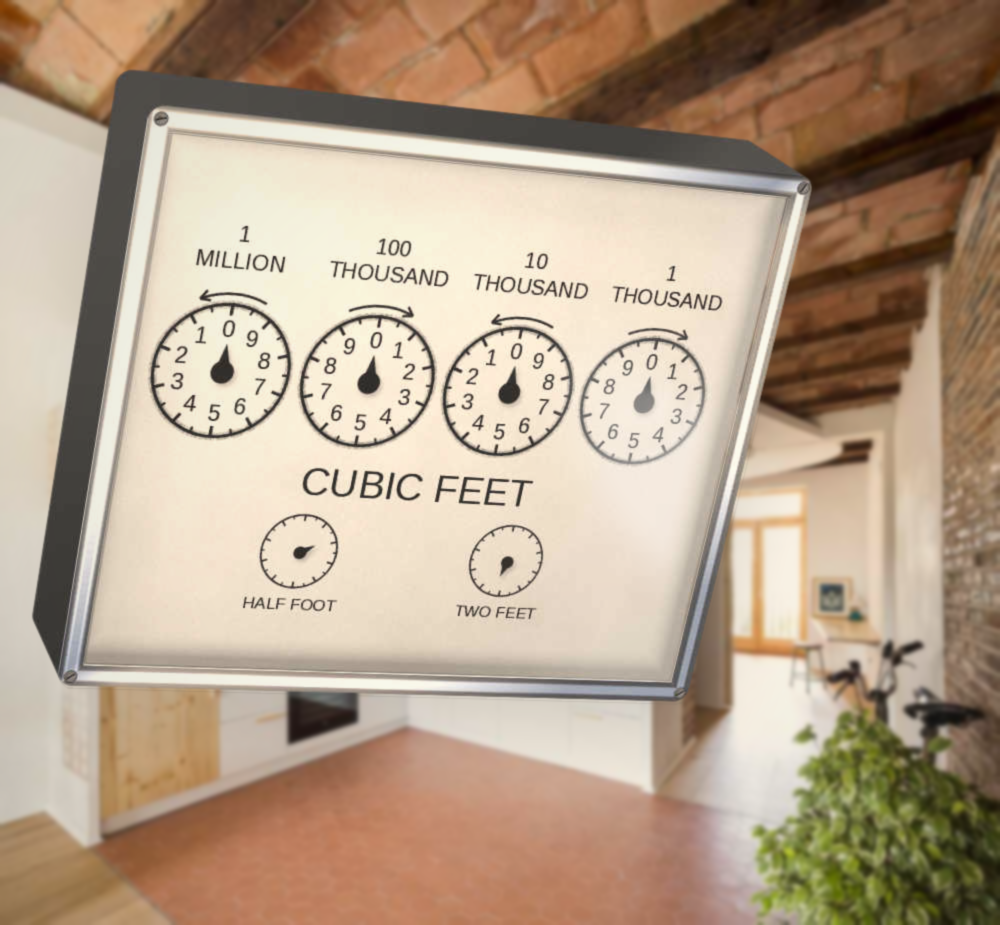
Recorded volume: 0,ft³
